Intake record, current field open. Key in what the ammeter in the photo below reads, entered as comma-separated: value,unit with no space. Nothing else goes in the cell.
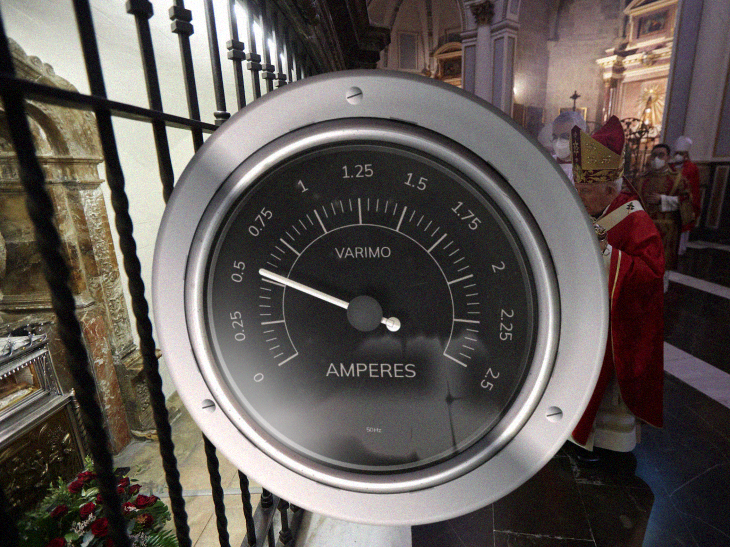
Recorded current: 0.55,A
